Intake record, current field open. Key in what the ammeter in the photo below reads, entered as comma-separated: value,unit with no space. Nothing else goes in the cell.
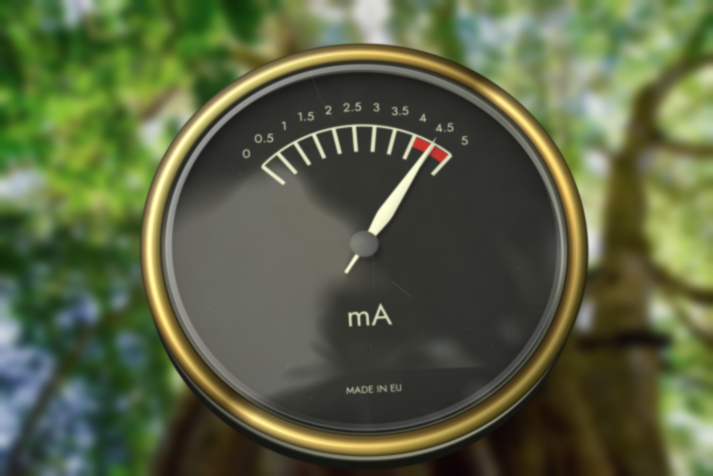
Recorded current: 4.5,mA
